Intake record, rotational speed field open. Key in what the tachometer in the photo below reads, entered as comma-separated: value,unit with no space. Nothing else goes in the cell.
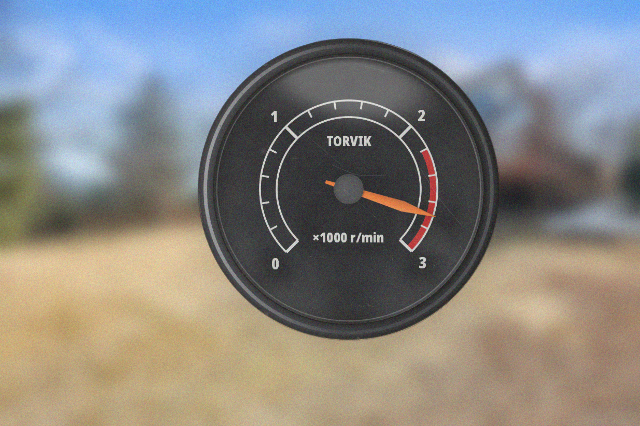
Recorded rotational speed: 2700,rpm
